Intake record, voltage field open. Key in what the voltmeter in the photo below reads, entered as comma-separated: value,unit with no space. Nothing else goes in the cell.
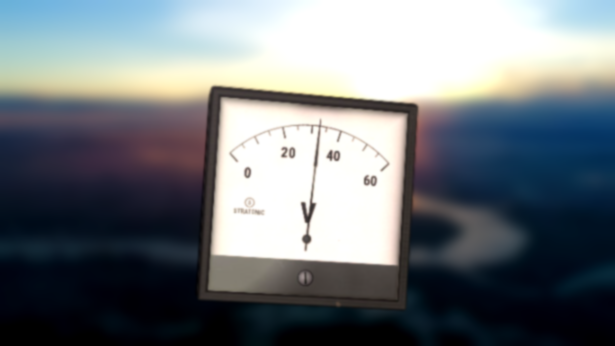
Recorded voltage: 32.5,V
